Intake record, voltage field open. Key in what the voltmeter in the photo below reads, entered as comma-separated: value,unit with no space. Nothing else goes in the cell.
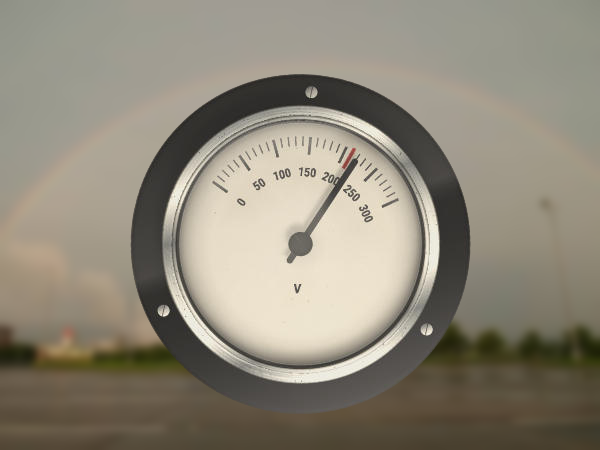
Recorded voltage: 220,V
